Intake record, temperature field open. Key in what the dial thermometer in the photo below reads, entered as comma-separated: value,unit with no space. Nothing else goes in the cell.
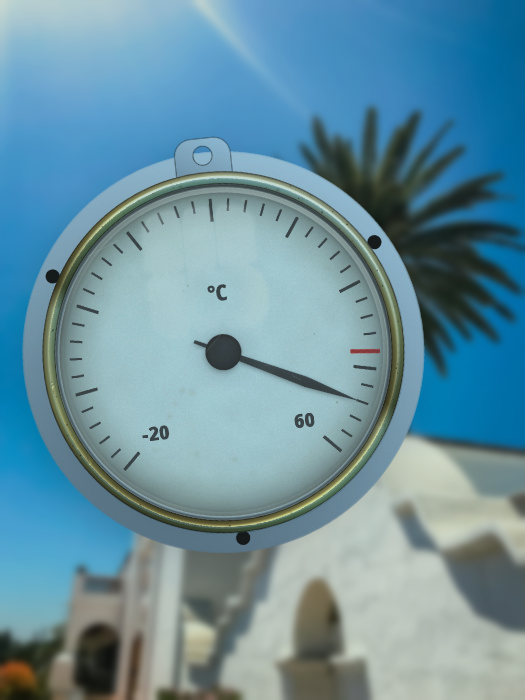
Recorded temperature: 54,°C
